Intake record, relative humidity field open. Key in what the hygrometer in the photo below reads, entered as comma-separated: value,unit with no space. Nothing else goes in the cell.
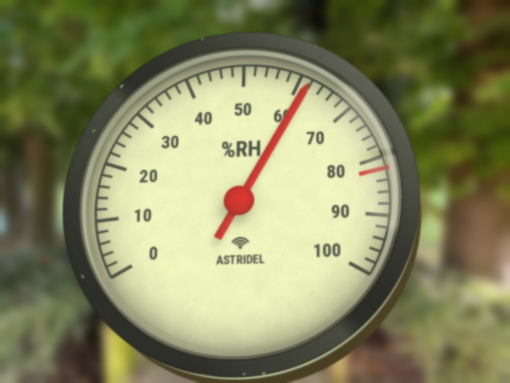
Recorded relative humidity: 62,%
